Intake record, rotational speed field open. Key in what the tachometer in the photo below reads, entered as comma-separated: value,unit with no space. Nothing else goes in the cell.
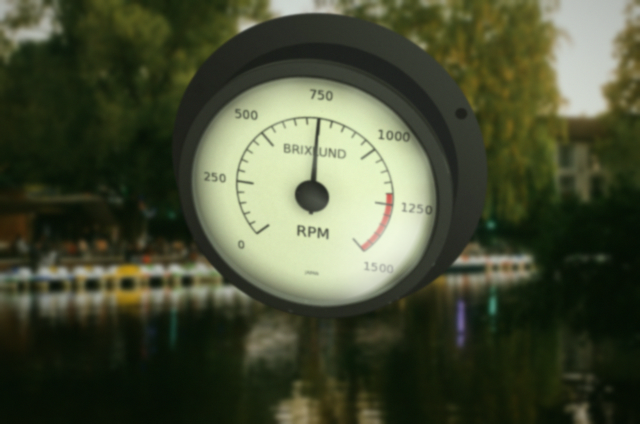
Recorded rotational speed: 750,rpm
